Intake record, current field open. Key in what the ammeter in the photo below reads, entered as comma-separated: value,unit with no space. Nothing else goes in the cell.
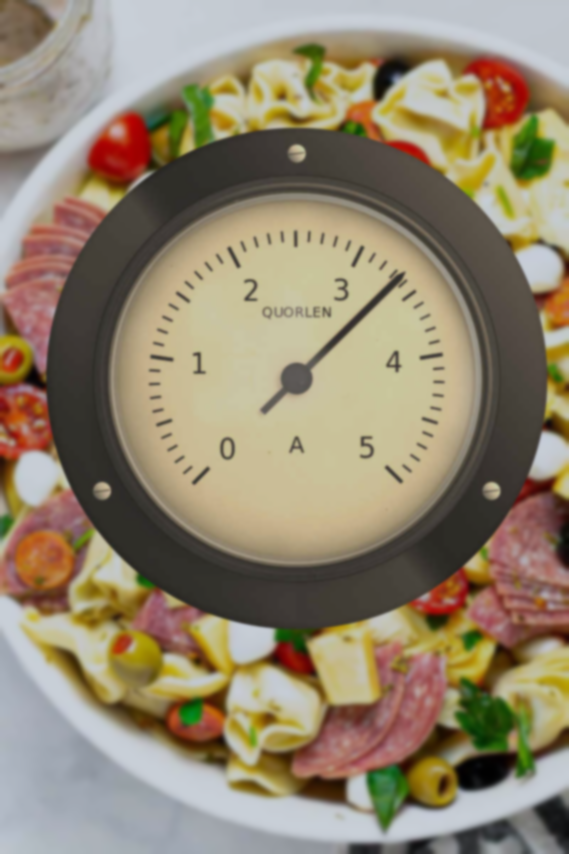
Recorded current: 3.35,A
